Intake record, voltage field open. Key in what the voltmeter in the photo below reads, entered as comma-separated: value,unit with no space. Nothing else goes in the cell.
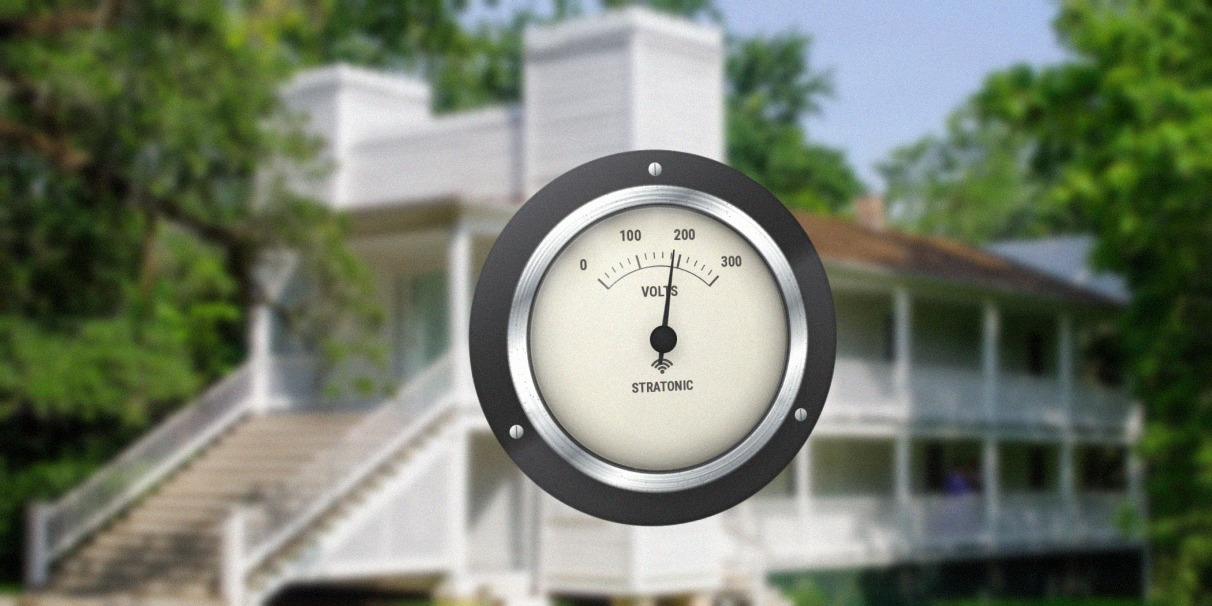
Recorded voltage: 180,V
